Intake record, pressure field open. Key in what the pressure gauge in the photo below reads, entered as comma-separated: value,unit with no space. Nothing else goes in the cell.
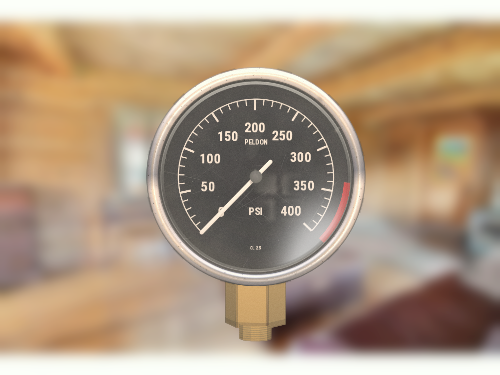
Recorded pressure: 0,psi
